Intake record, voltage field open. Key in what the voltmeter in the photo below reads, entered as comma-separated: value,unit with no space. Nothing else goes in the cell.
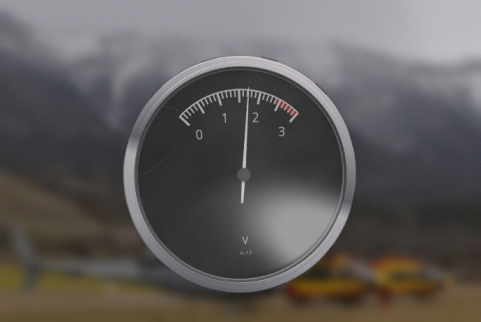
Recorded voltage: 1.7,V
